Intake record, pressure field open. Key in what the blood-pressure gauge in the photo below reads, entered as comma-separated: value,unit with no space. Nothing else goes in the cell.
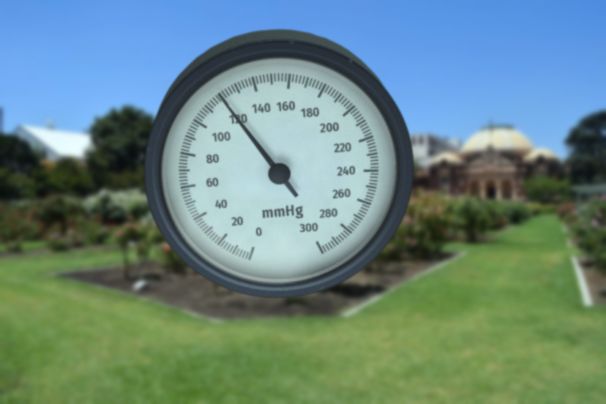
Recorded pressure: 120,mmHg
